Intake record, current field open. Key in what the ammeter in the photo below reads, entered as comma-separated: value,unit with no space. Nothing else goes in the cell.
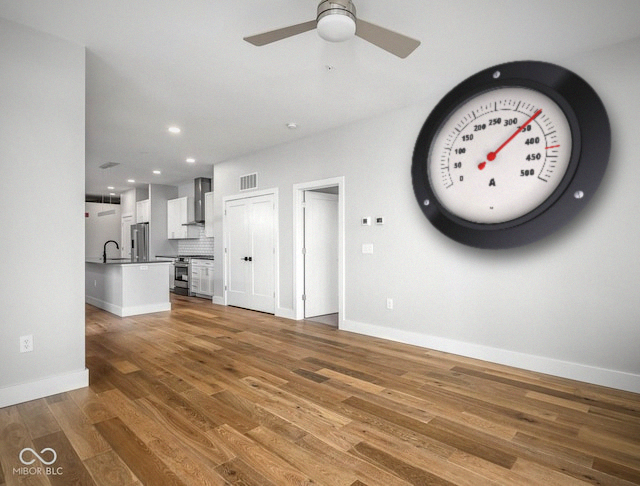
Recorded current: 350,A
